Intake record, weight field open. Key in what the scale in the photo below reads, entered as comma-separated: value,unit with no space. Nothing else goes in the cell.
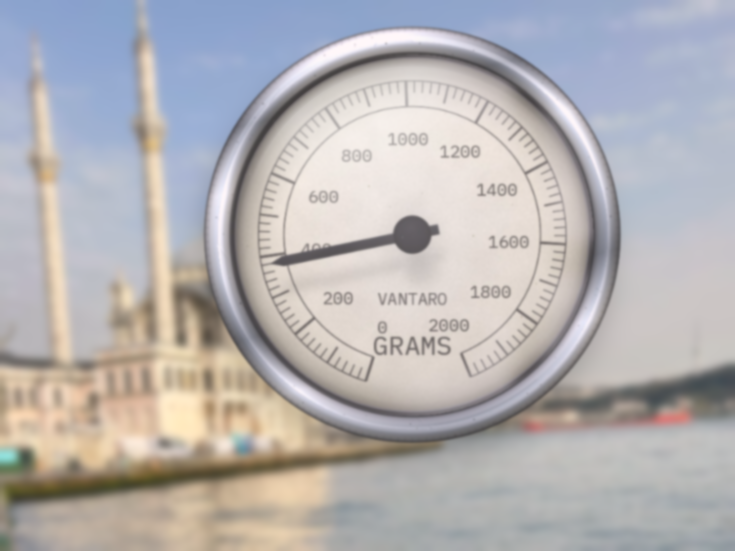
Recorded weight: 380,g
